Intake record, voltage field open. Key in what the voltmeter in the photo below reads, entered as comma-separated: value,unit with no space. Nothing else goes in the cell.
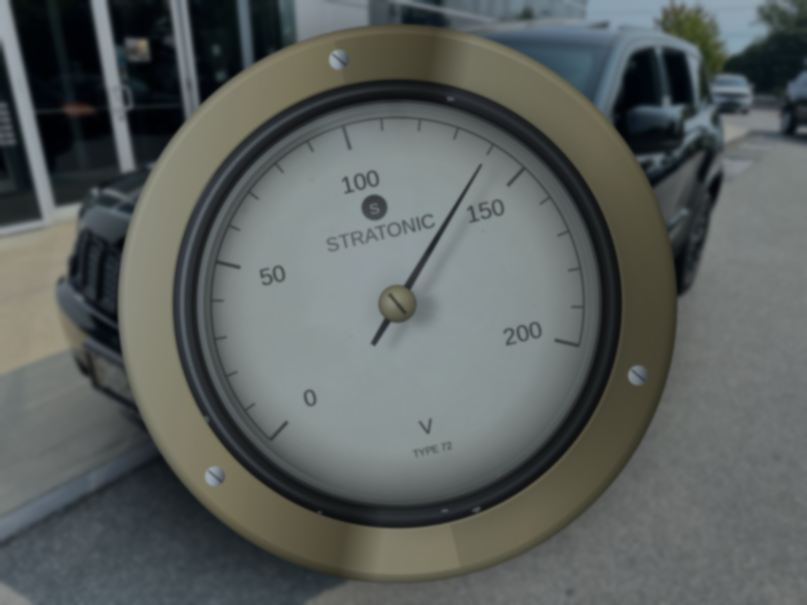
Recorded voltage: 140,V
